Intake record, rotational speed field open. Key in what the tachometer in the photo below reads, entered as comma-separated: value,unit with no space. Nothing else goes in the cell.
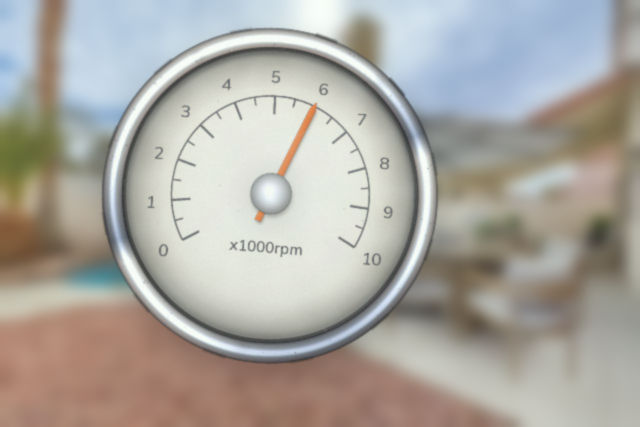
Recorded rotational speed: 6000,rpm
